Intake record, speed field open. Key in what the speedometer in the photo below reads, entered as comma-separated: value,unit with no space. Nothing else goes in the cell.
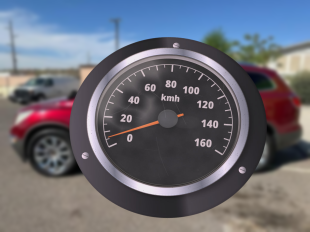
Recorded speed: 5,km/h
